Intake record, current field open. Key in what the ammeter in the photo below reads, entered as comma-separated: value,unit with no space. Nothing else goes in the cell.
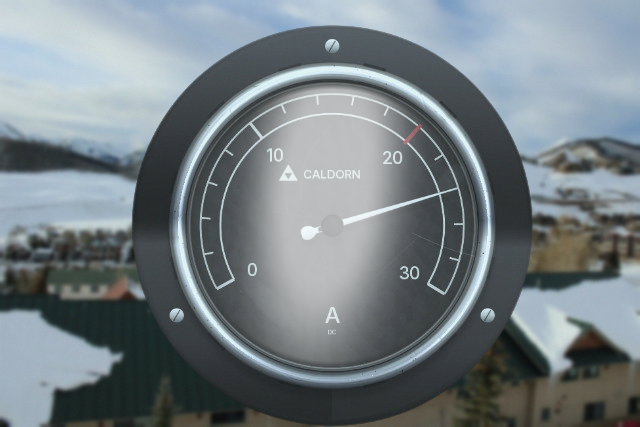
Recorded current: 24,A
